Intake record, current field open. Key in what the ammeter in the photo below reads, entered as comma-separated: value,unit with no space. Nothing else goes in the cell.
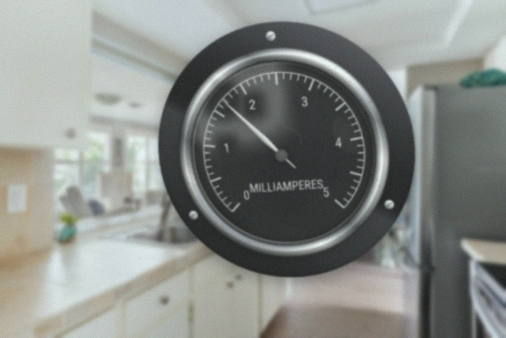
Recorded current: 1.7,mA
